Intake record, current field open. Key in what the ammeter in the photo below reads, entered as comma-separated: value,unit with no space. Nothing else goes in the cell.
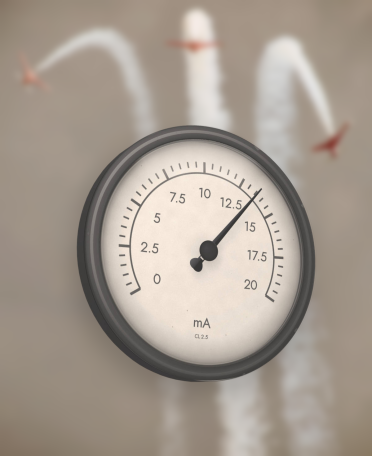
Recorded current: 13.5,mA
